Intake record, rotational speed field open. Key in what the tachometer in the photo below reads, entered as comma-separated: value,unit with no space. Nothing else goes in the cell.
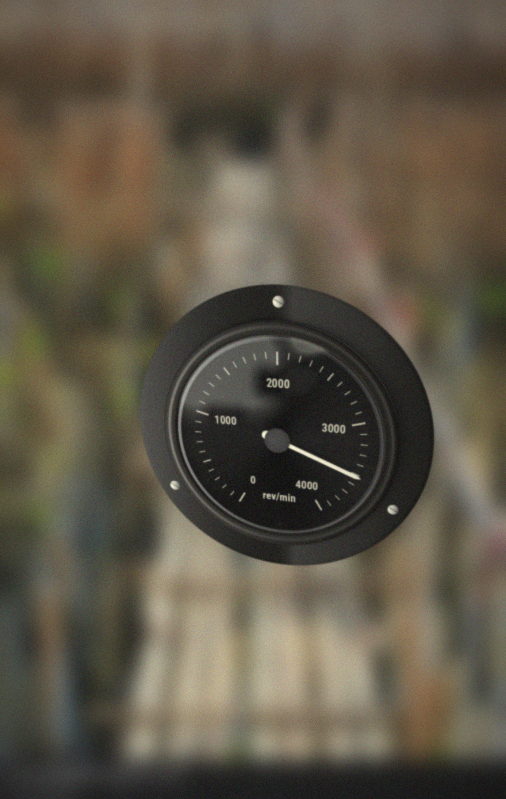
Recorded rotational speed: 3500,rpm
